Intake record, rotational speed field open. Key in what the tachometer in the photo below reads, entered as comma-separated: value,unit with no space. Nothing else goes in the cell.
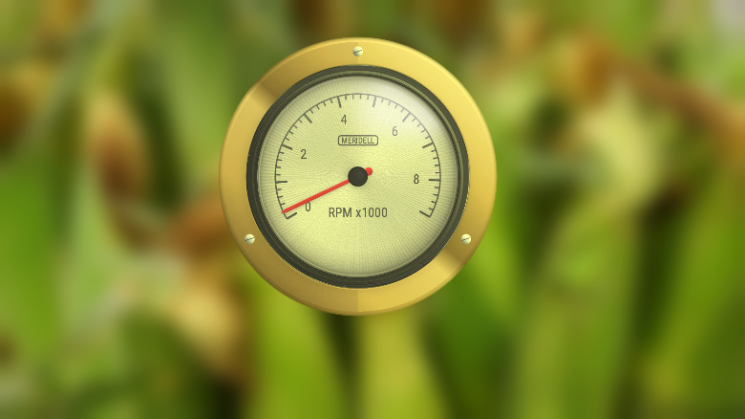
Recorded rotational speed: 200,rpm
